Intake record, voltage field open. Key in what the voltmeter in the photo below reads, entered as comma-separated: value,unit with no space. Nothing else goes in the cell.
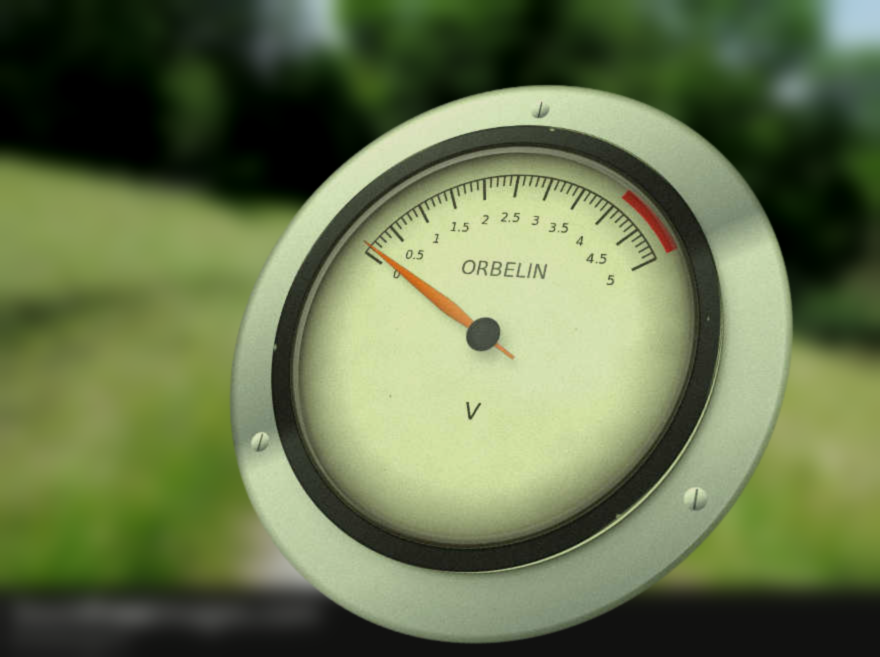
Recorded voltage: 0.1,V
